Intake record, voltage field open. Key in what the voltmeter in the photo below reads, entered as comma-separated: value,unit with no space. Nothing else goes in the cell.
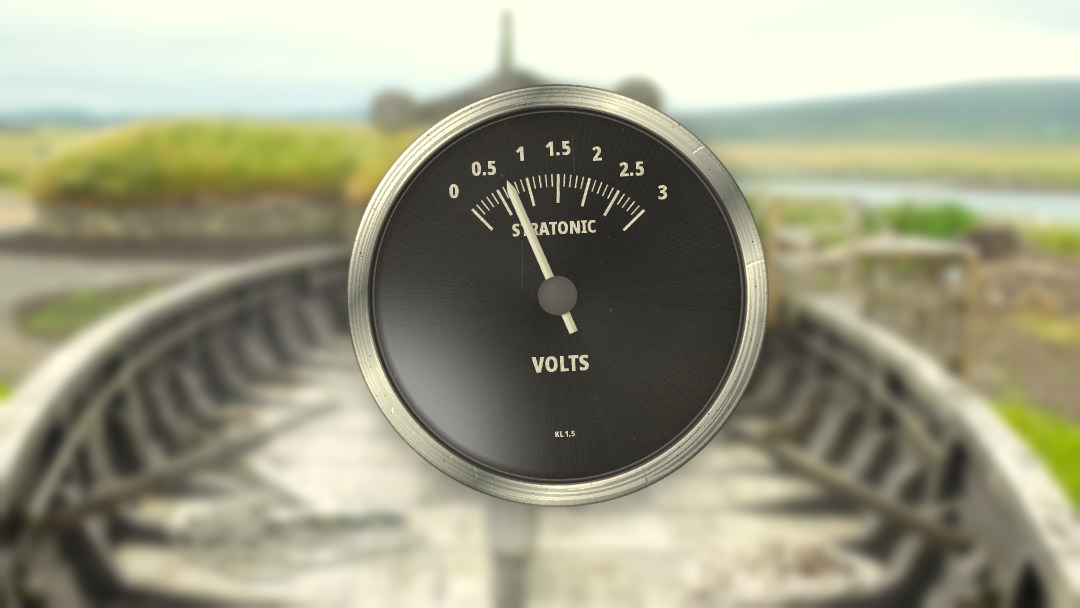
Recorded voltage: 0.7,V
